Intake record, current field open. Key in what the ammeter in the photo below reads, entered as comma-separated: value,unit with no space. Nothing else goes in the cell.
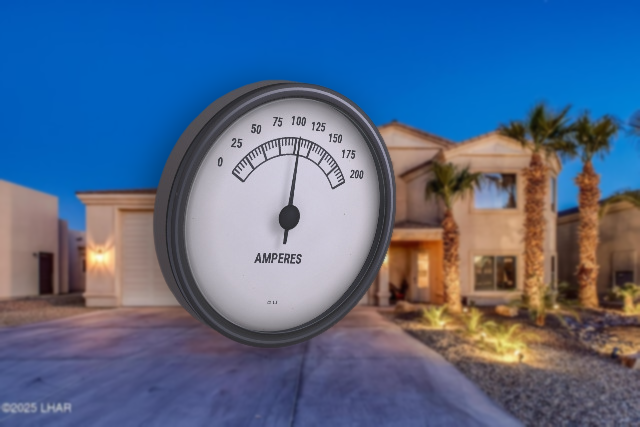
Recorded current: 100,A
